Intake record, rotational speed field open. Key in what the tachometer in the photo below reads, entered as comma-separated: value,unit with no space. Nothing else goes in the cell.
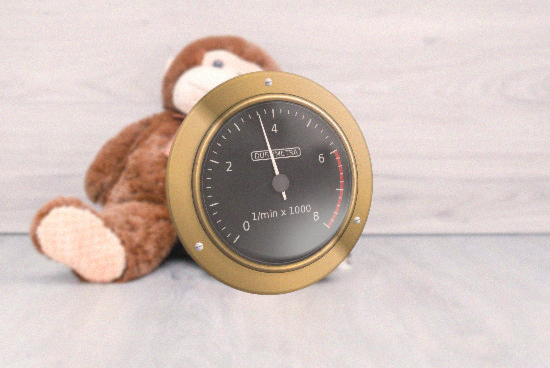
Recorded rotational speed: 3600,rpm
